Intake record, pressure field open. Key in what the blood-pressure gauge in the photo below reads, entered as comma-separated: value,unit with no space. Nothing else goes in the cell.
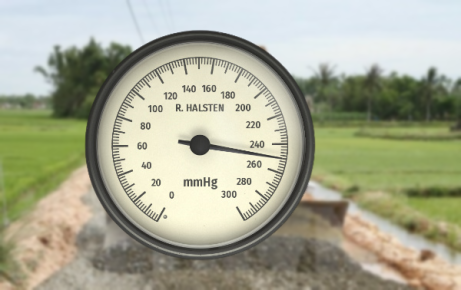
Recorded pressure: 250,mmHg
